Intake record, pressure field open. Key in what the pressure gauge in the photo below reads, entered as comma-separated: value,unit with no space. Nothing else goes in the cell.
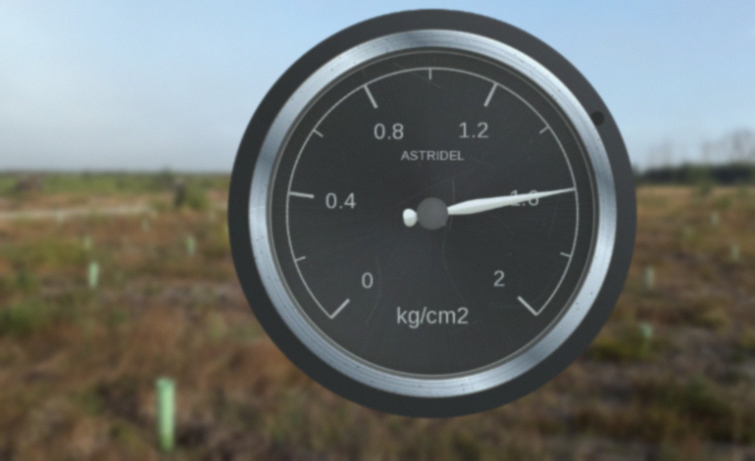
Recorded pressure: 1.6,kg/cm²
